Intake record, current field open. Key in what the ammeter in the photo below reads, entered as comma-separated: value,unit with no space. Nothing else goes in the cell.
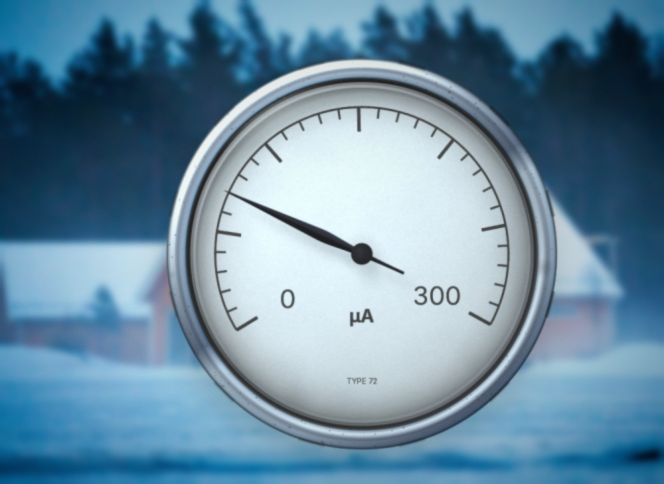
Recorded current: 70,µA
